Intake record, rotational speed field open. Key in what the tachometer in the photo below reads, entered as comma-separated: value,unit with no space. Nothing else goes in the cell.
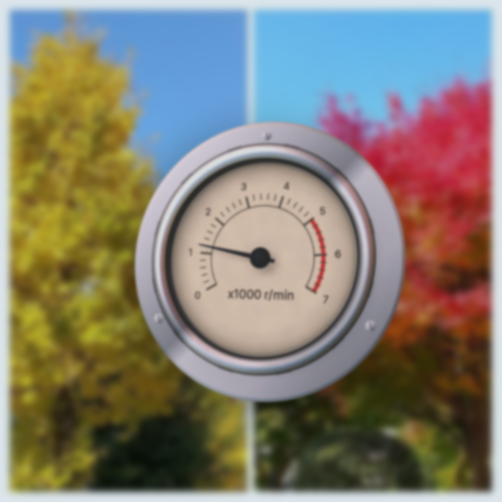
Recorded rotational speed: 1200,rpm
